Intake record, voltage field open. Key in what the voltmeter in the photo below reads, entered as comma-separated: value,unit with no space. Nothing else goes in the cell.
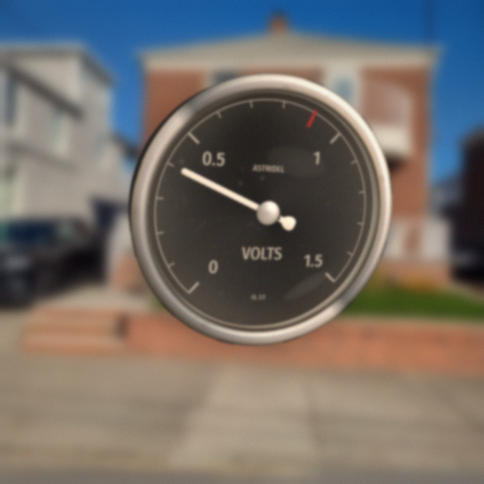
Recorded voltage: 0.4,V
